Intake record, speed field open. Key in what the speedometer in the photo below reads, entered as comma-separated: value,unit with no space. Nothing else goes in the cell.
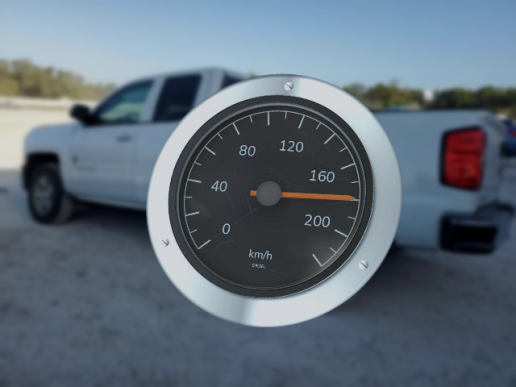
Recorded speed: 180,km/h
